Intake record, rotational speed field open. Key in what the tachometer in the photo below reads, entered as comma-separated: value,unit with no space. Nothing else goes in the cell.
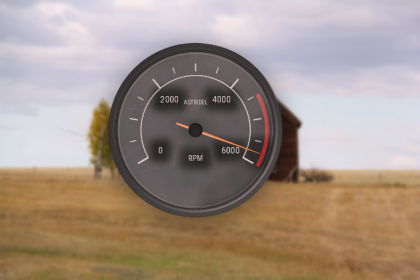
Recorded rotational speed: 5750,rpm
